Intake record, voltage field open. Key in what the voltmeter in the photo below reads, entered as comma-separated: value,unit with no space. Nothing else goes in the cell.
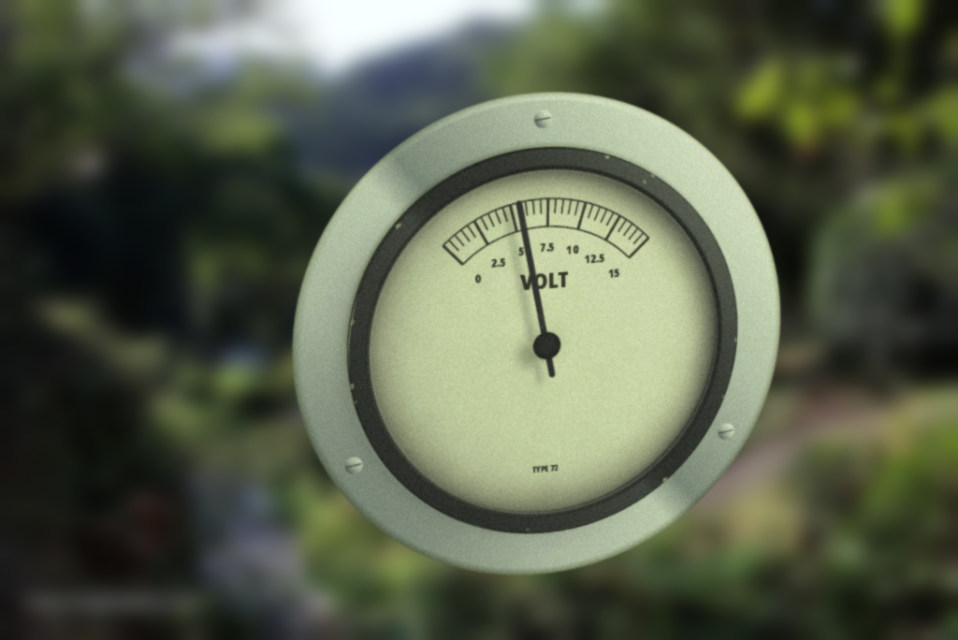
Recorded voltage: 5.5,V
